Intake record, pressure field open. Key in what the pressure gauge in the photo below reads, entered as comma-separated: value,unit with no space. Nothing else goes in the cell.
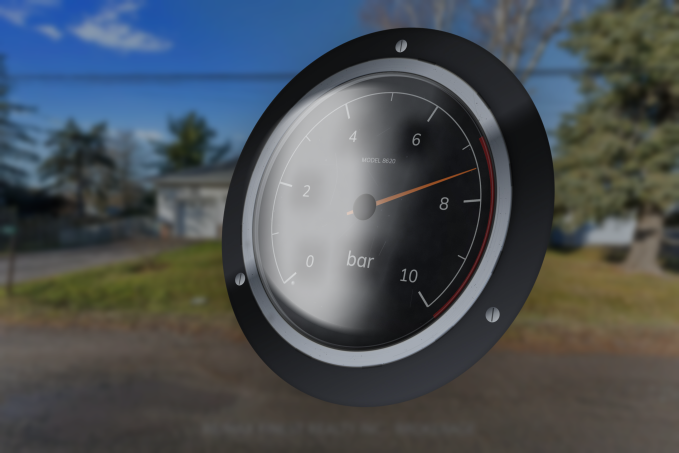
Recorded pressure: 7.5,bar
